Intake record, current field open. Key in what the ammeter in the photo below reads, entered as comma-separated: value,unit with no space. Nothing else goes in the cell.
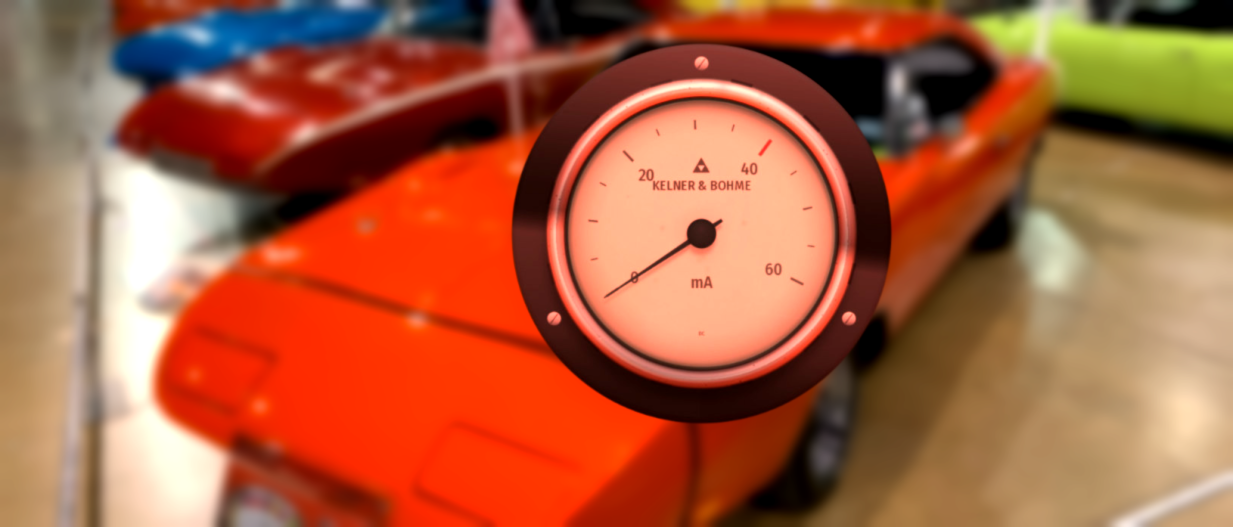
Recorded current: 0,mA
